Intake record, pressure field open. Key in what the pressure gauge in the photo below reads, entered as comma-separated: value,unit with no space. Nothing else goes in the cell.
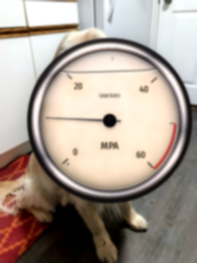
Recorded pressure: 10,MPa
